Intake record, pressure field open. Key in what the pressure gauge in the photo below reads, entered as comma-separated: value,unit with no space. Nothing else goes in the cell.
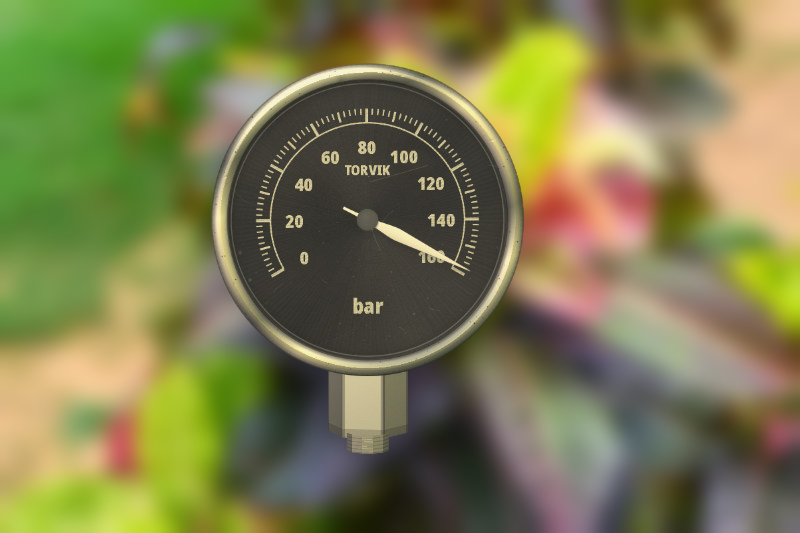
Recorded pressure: 158,bar
